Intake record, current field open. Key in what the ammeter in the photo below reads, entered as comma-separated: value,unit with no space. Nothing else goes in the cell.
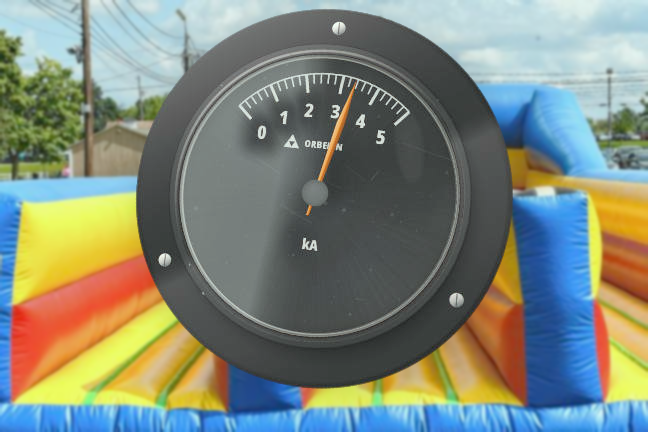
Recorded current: 3.4,kA
